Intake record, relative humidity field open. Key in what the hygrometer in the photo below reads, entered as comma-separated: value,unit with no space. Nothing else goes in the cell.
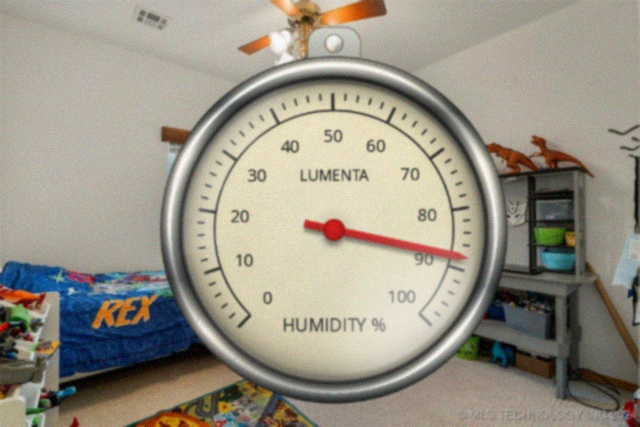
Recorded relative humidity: 88,%
